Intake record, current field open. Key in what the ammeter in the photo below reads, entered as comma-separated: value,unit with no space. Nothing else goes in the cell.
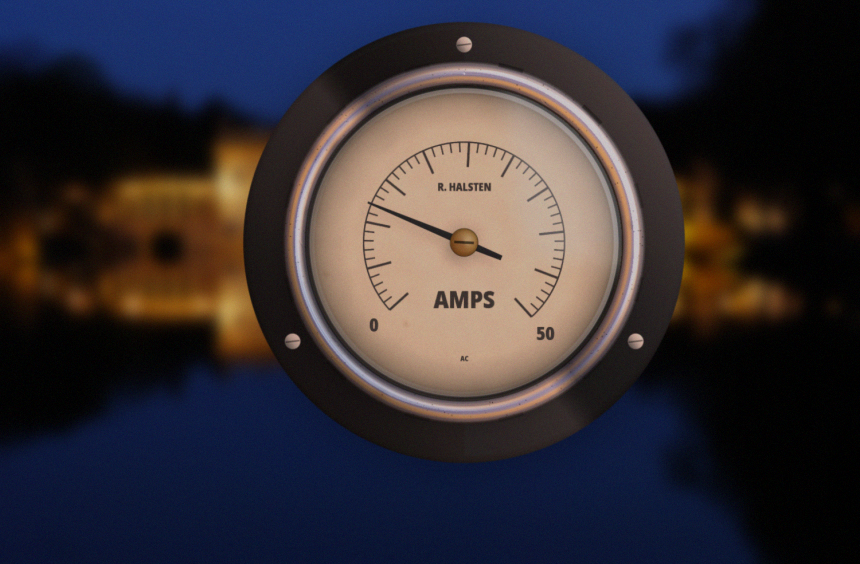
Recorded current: 12,A
